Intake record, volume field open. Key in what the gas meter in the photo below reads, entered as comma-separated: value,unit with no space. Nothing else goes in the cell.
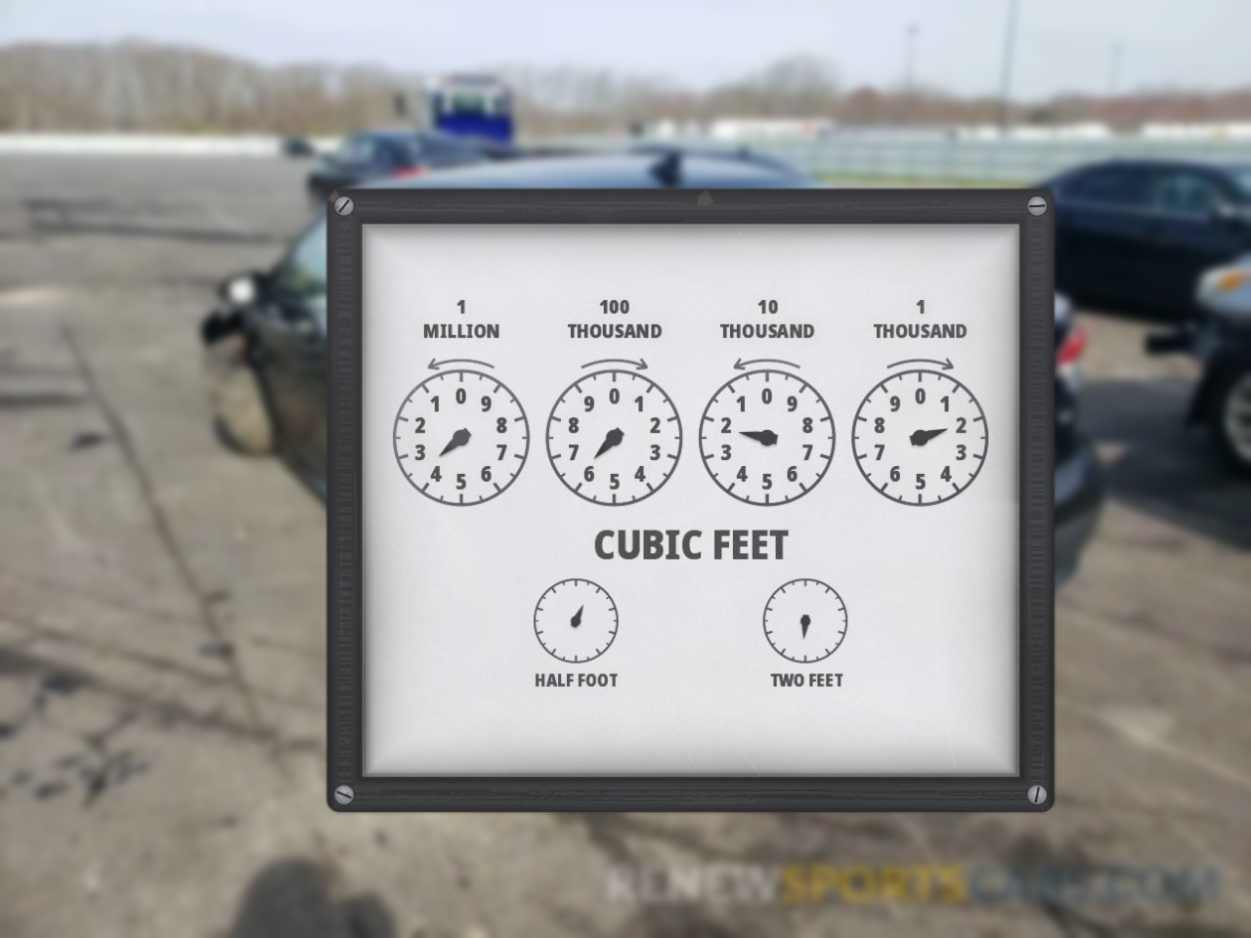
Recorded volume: 362200,ft³
